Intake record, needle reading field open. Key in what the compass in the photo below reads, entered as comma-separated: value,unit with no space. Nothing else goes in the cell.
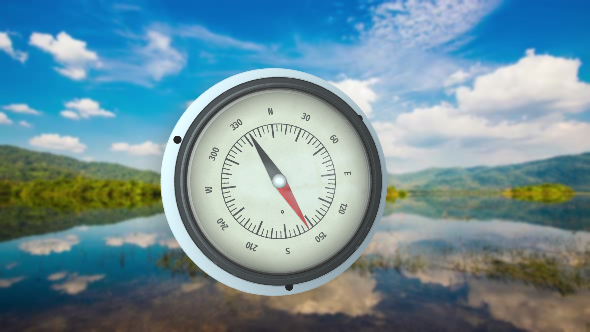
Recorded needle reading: 155,°
